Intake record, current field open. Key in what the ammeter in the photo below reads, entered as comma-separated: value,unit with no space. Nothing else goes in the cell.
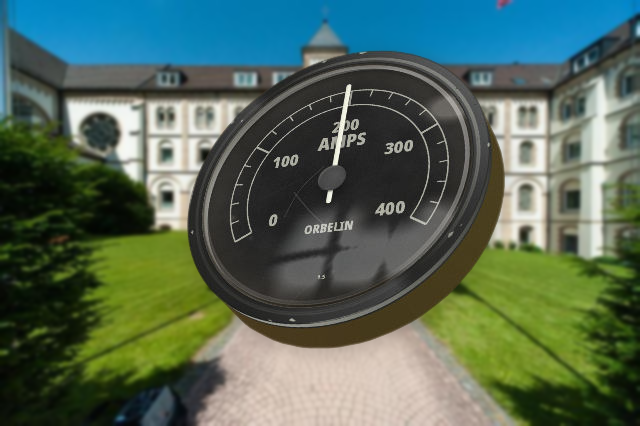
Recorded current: 200,A
